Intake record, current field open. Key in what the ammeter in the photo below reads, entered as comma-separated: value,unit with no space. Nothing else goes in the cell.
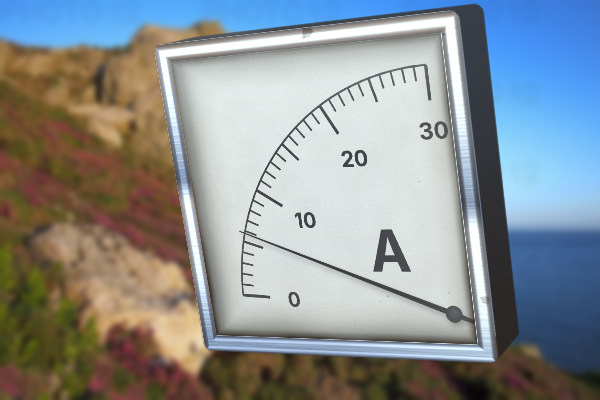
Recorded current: 6,A
